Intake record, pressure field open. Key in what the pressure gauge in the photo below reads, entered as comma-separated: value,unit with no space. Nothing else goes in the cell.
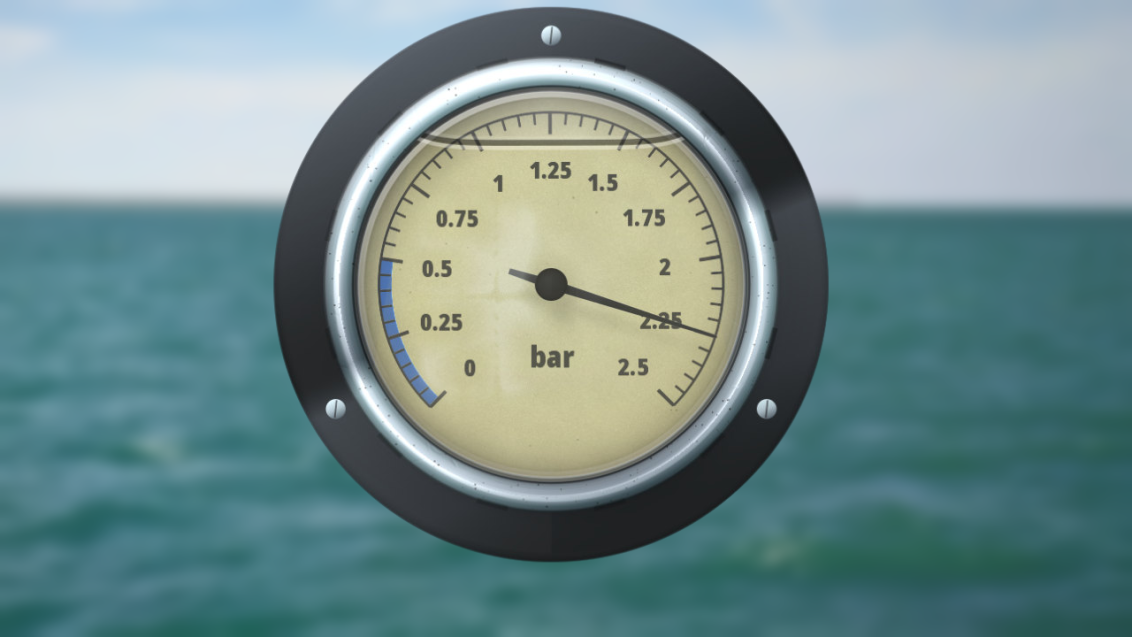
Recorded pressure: 2.25,bar
